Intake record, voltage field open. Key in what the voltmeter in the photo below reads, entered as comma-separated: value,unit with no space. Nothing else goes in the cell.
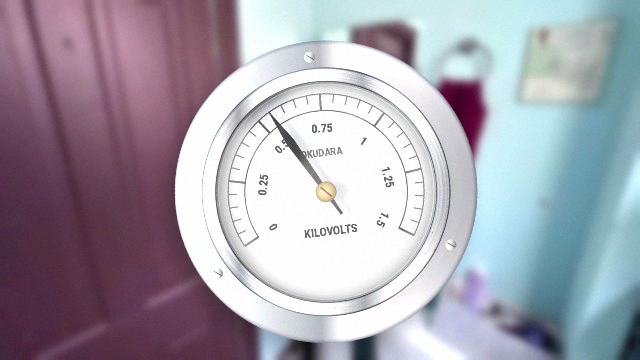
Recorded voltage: 0.55,kV
